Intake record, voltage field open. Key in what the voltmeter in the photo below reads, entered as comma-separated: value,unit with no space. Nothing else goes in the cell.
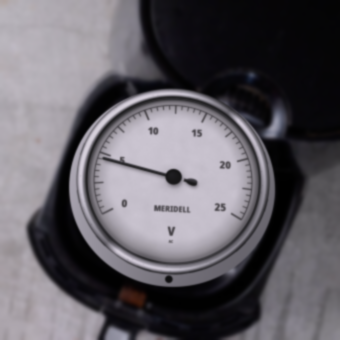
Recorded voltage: 4.5,V
